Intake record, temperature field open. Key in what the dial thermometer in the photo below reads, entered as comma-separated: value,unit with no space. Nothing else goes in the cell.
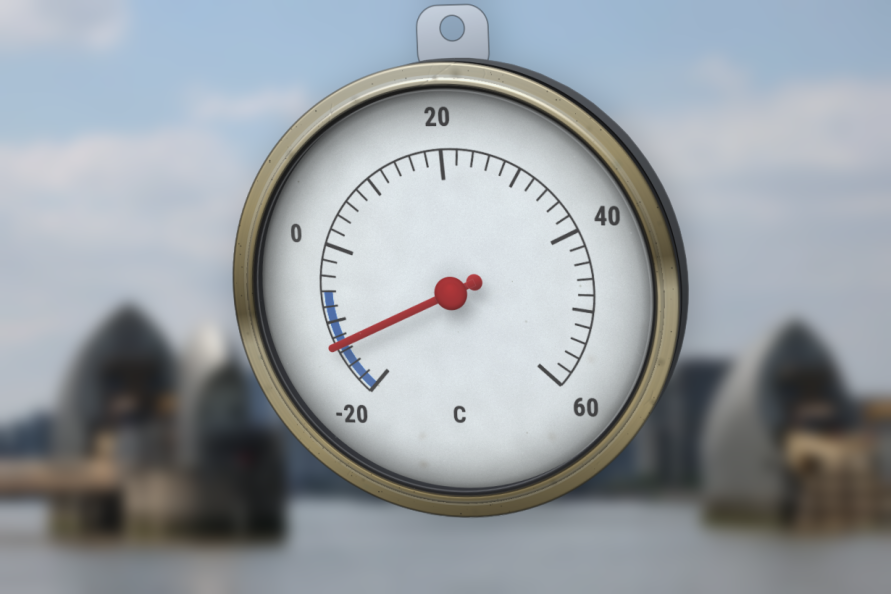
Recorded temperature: -13,°C
